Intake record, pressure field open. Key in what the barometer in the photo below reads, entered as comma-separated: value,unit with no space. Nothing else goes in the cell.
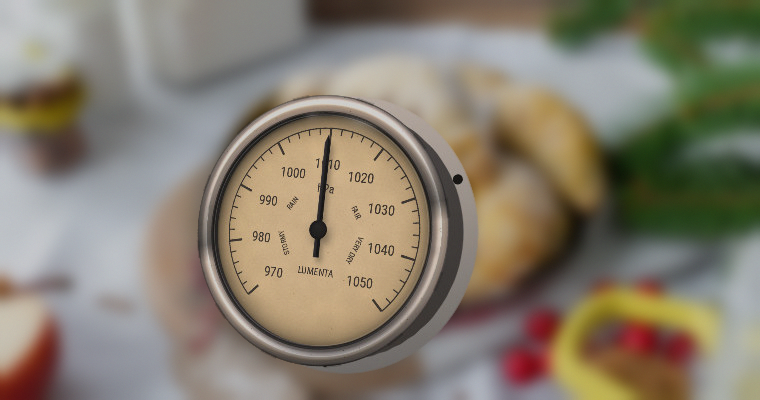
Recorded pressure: 1010,hPa
